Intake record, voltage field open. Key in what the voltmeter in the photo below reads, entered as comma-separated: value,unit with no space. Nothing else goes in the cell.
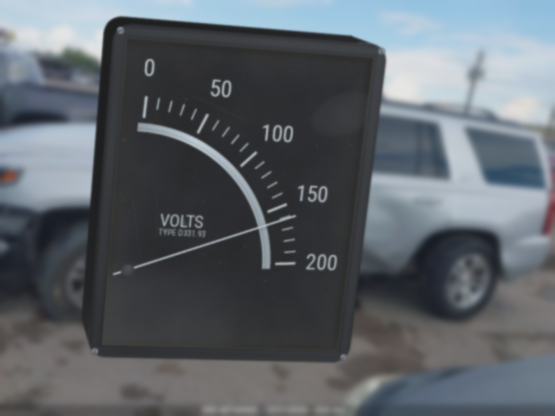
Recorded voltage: 160,V
